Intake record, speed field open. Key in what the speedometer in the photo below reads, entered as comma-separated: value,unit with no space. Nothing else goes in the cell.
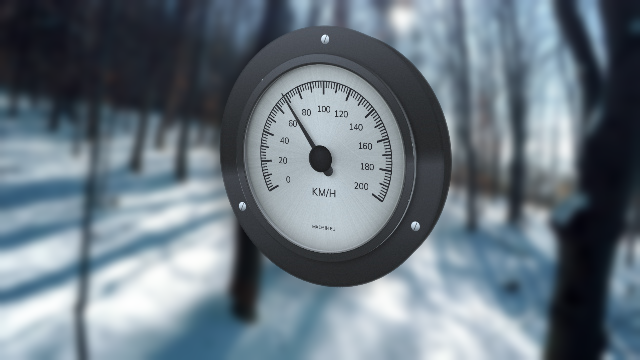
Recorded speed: 70,km/h
